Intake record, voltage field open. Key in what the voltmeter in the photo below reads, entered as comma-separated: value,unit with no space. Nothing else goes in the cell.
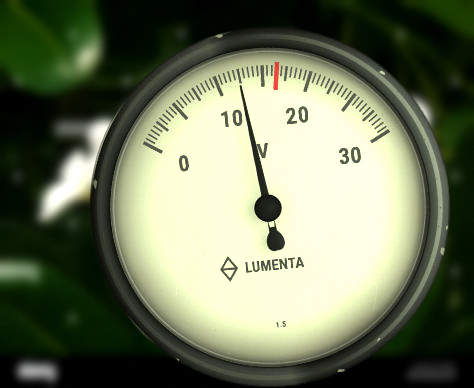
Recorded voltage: 12.5,V
